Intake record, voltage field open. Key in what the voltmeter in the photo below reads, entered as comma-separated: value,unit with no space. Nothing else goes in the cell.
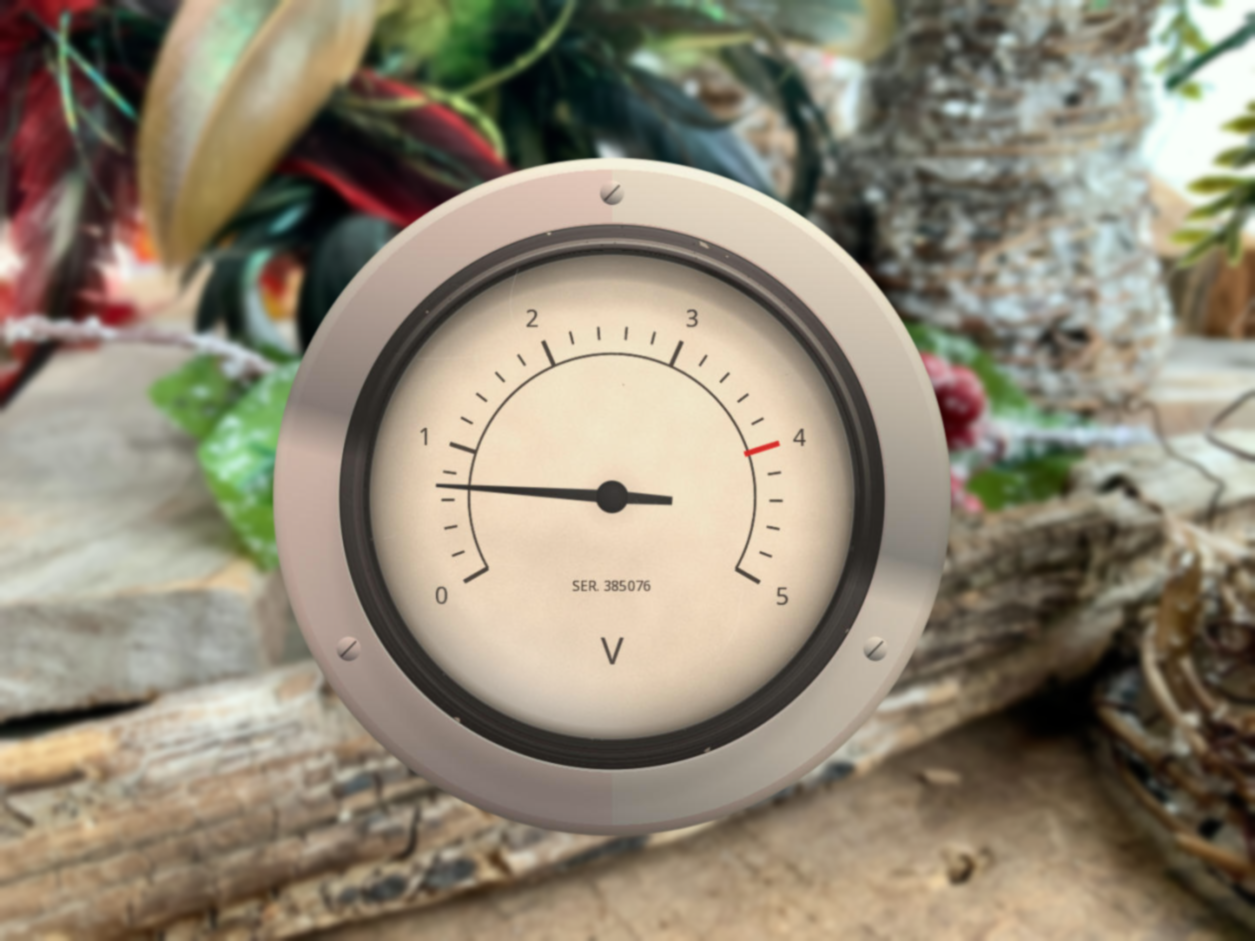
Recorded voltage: 0.7,V
